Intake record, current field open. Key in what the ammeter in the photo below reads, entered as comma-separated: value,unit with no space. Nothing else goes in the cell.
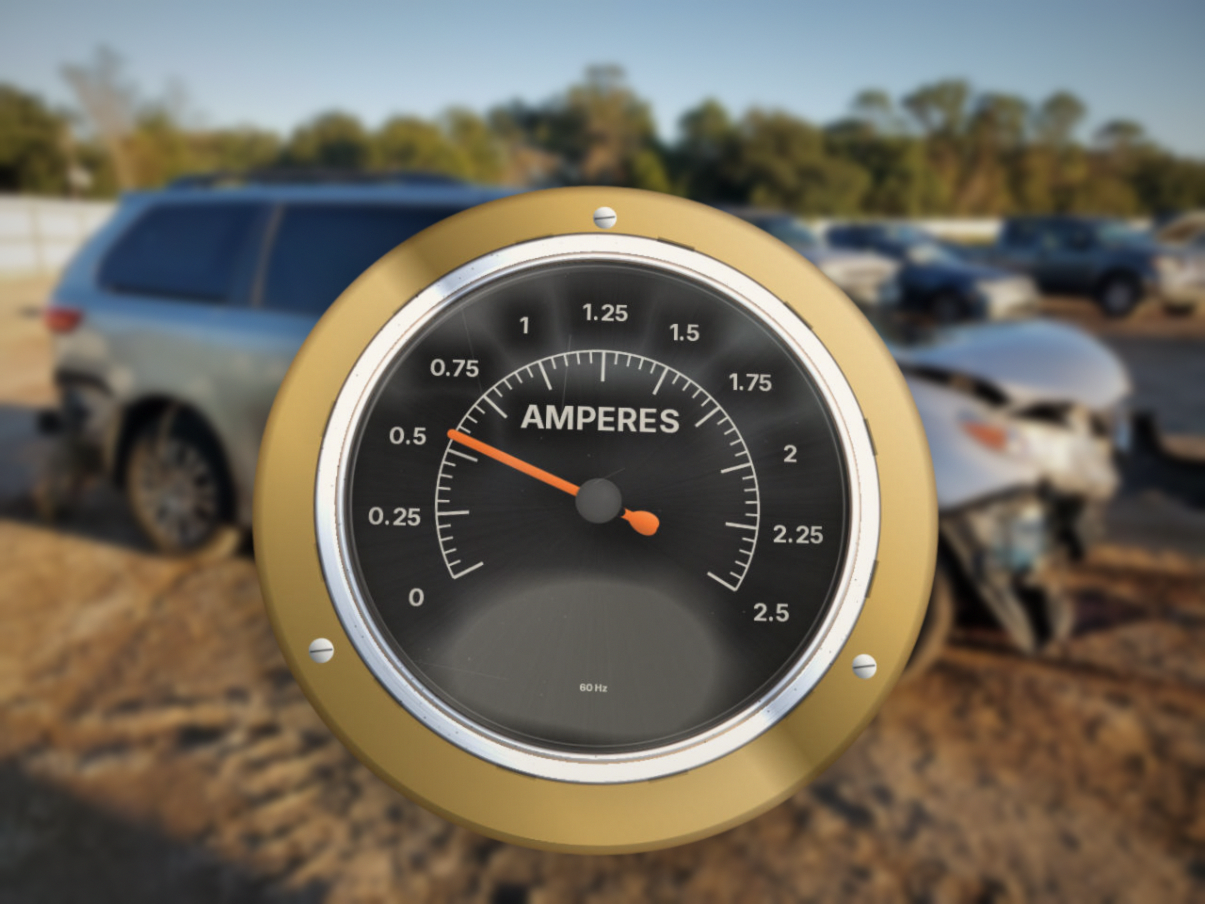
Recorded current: 0.55,A
